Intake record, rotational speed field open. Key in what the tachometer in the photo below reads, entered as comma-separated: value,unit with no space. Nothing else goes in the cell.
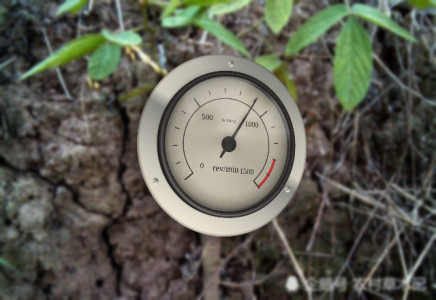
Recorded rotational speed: 900,rpm
